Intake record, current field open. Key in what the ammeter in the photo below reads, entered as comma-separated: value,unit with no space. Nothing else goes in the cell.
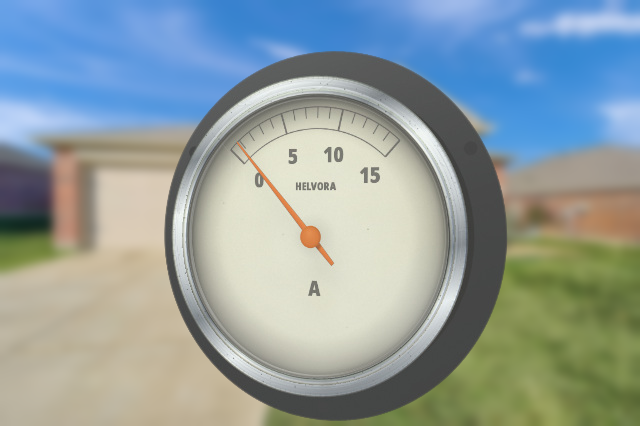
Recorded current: 1,A
